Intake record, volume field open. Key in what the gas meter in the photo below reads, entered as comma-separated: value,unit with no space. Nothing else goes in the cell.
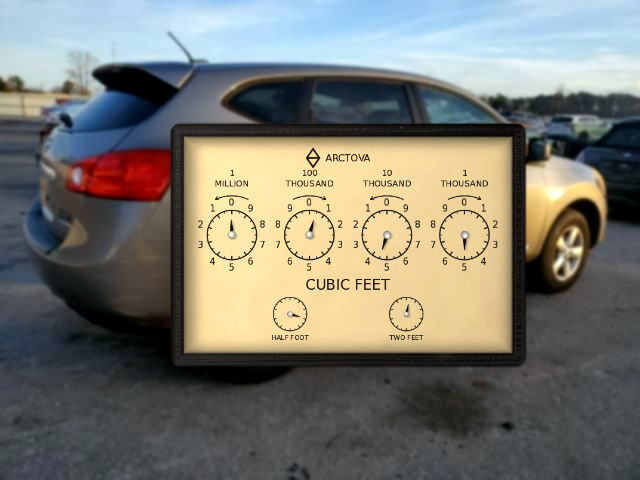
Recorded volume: 4500,ft³
